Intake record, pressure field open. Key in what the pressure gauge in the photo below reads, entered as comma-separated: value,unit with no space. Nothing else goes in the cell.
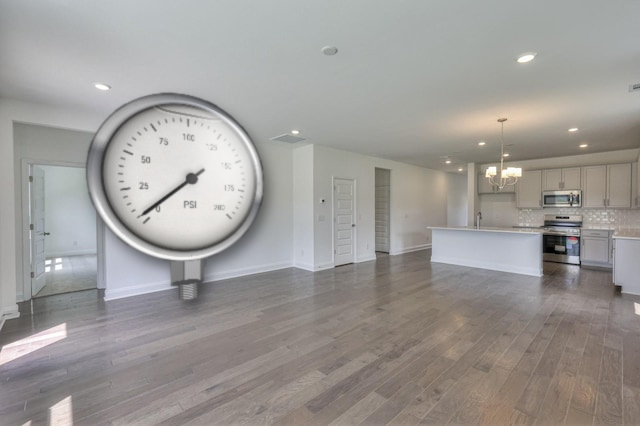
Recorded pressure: 5,psi
